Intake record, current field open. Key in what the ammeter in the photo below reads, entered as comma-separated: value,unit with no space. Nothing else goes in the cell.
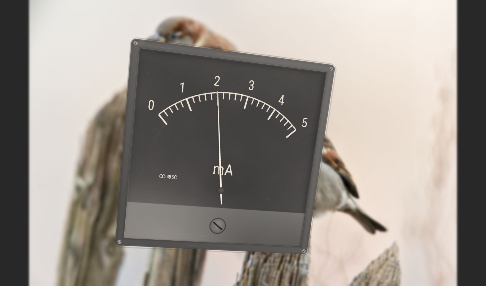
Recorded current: 2,mA
